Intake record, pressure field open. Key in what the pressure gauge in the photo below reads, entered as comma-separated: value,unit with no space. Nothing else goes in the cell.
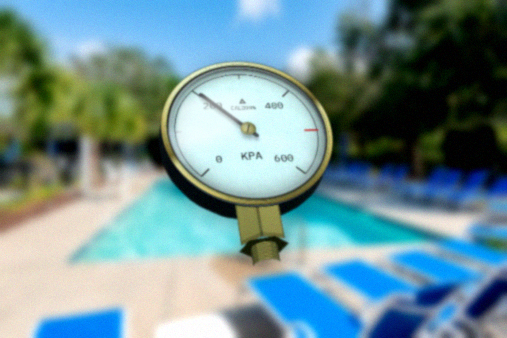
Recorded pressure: 200,kPa
